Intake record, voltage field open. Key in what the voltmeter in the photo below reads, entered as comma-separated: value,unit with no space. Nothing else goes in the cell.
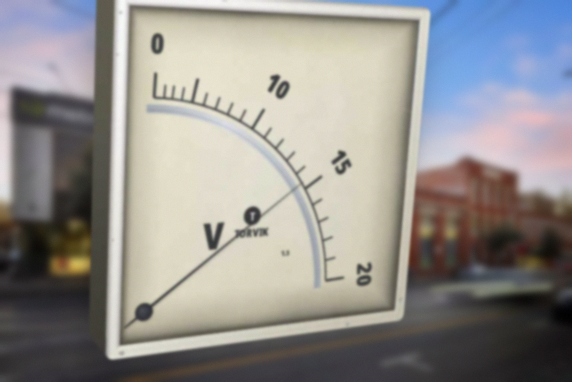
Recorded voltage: 14.5,V
